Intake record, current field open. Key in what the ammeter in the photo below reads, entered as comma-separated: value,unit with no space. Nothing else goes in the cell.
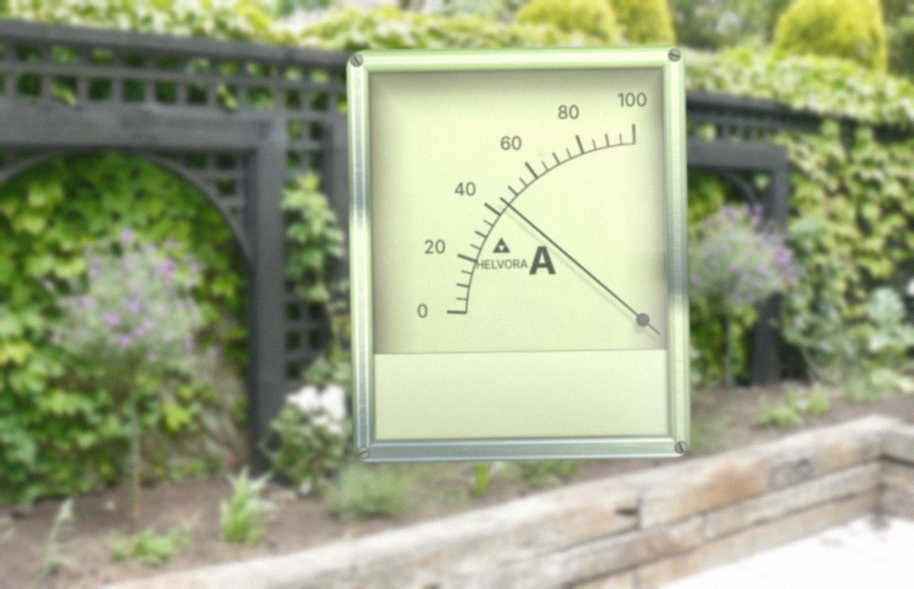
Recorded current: 45,A
